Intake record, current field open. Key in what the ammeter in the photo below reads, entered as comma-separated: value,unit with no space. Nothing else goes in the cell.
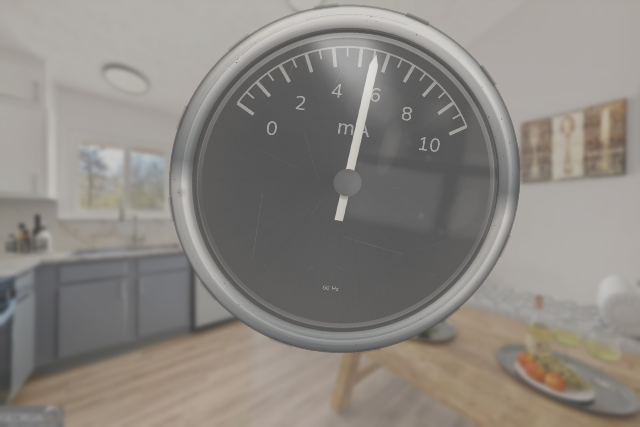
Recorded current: 5.5,mA
